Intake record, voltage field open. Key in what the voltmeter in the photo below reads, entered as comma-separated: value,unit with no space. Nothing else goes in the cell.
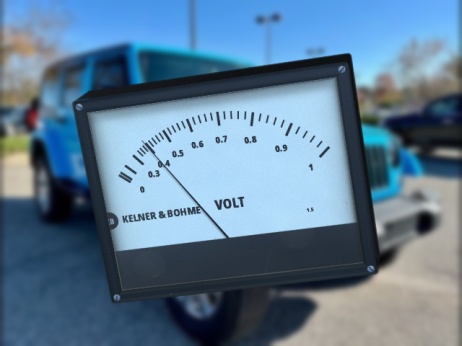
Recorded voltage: 0.4,V
